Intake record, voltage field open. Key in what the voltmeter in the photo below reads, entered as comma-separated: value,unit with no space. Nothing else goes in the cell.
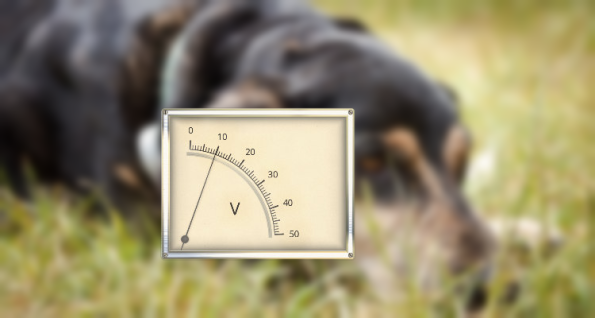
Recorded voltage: 10,V
